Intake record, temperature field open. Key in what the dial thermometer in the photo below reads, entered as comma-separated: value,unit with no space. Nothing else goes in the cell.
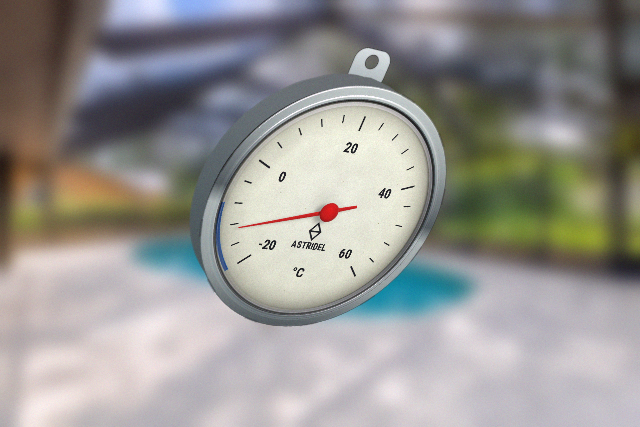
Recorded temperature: -12,°C
